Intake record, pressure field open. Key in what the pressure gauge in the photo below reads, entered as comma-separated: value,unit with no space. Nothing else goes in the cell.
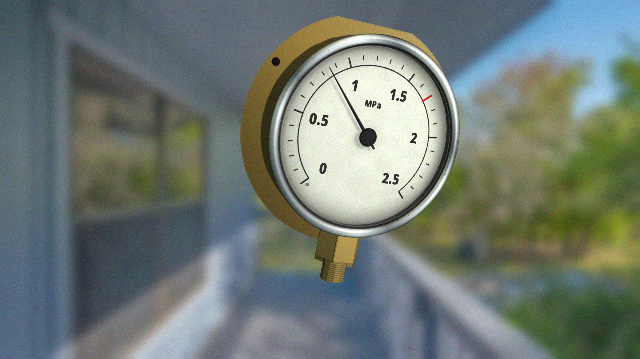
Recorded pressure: 0.85,MPa
